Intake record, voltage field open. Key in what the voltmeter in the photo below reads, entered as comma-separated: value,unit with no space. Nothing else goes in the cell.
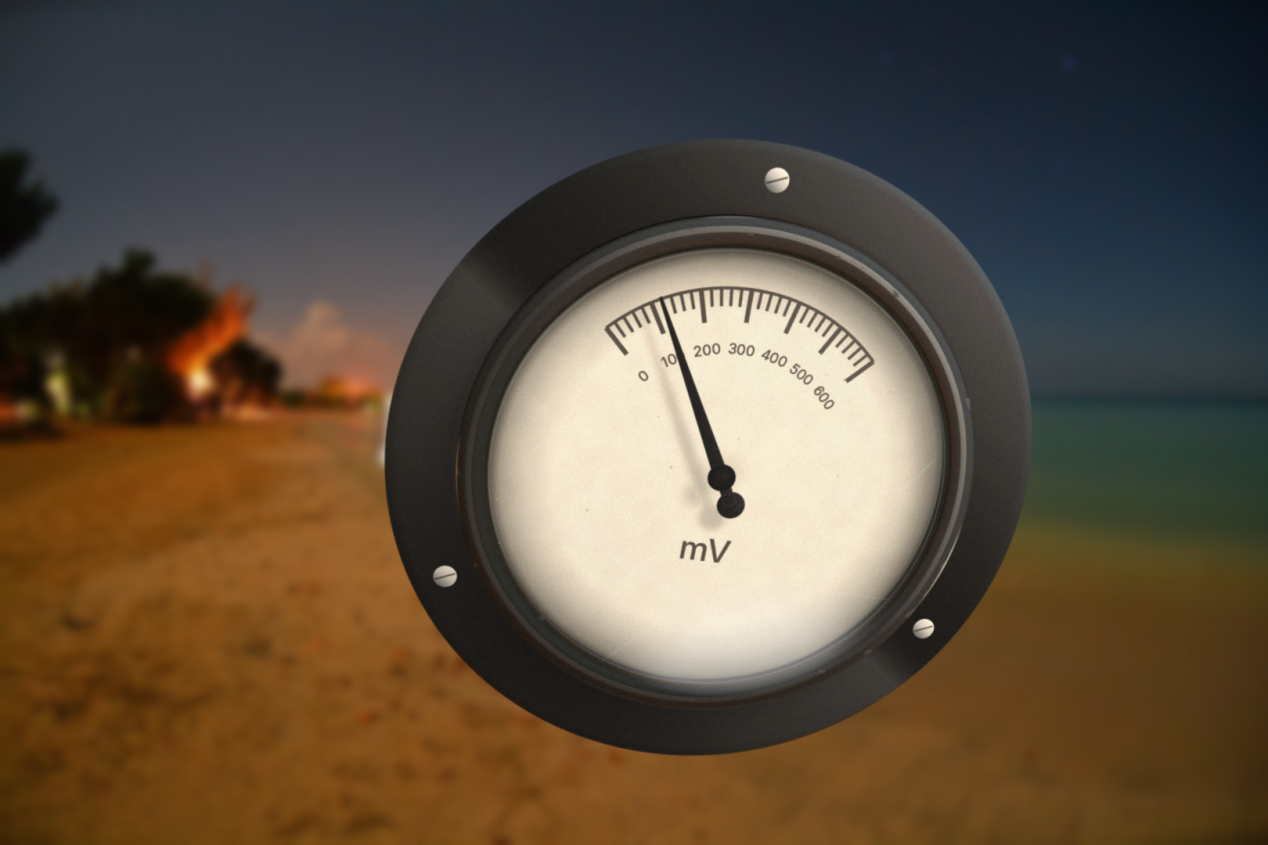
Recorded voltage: 120,mV
